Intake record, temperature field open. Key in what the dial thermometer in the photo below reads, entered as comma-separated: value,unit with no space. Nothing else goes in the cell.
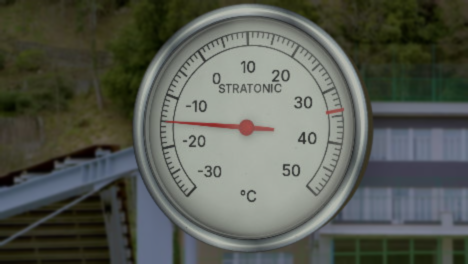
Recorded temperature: -15,°C
